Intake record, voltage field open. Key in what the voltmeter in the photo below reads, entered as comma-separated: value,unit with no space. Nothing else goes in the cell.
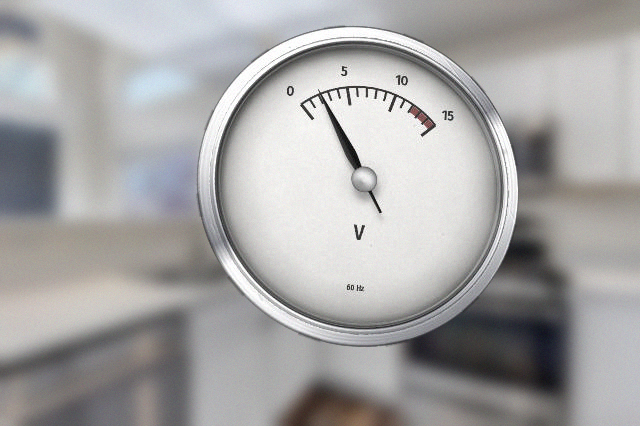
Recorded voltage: 2,V
